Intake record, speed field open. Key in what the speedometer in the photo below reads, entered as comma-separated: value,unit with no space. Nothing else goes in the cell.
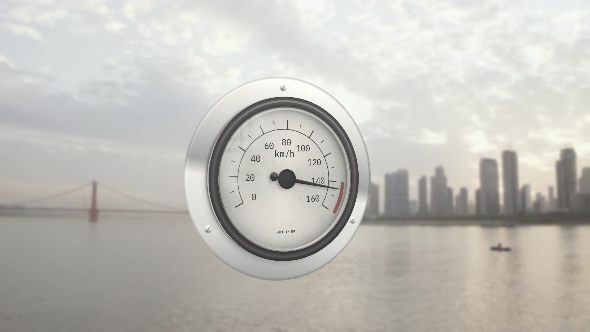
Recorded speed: 145,km/h
